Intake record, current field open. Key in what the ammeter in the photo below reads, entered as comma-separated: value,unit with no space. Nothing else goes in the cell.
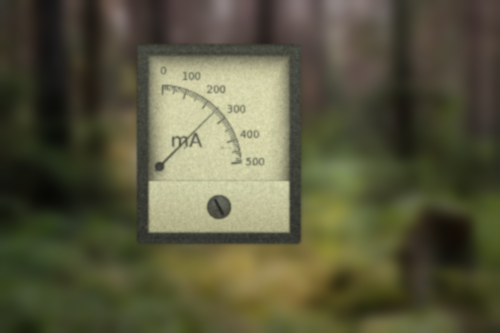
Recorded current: 250,mA
